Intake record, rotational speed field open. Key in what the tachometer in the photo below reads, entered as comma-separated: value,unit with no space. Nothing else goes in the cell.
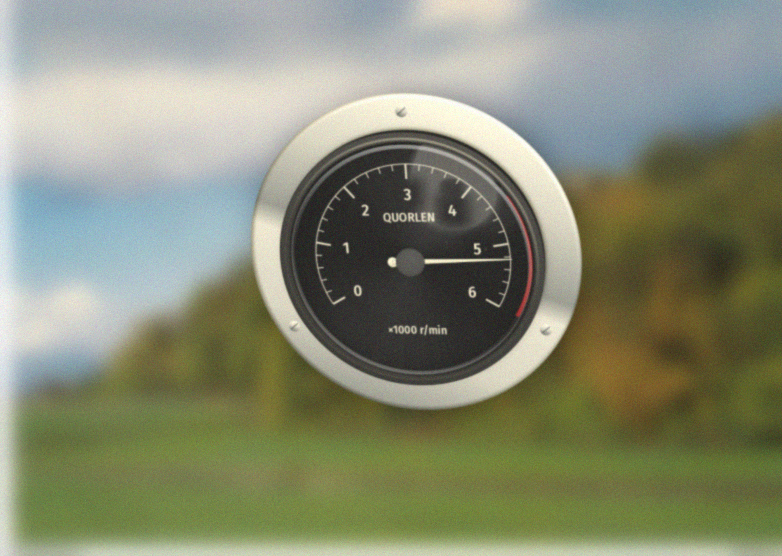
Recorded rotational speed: 5200,rpm
